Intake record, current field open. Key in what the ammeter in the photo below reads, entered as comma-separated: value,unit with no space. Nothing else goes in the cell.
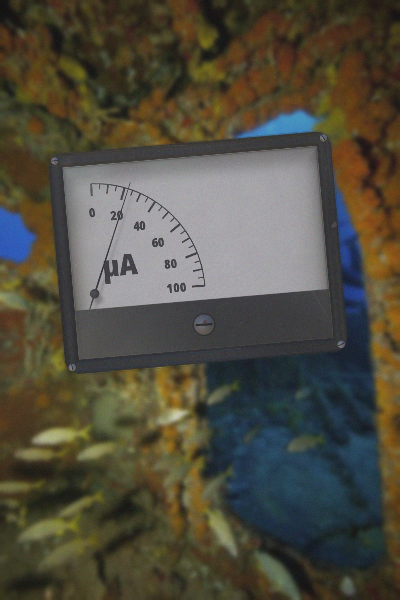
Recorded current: 22.5,µA
